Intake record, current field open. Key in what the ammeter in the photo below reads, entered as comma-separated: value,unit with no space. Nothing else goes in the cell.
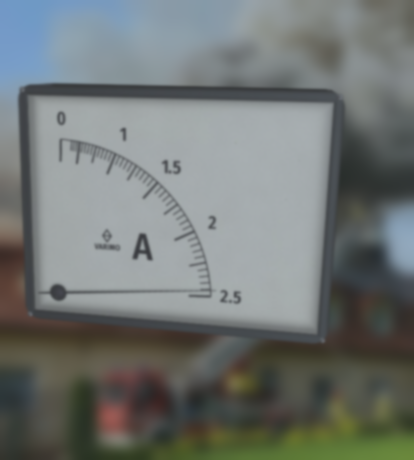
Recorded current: 2.45,A
